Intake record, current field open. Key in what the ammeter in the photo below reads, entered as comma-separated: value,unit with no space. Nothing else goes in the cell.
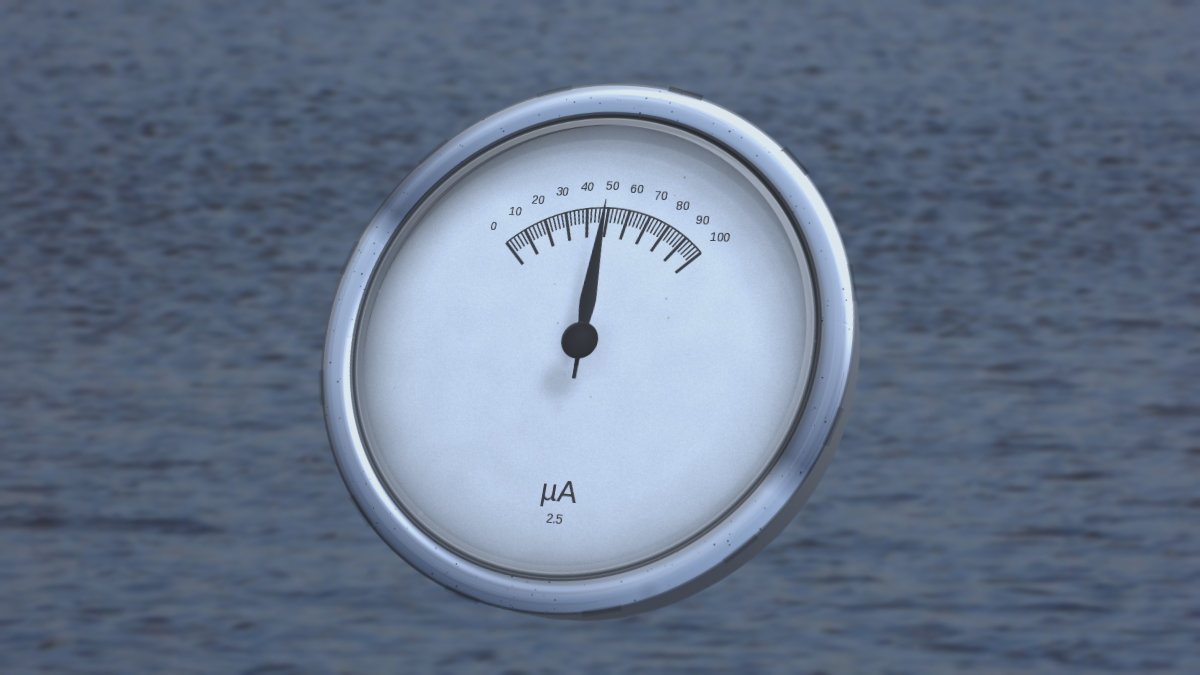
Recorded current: 50,µA
